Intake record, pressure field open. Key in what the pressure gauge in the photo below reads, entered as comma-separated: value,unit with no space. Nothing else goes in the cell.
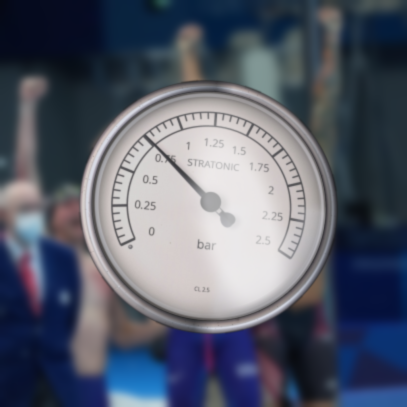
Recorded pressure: 0.75,bar
